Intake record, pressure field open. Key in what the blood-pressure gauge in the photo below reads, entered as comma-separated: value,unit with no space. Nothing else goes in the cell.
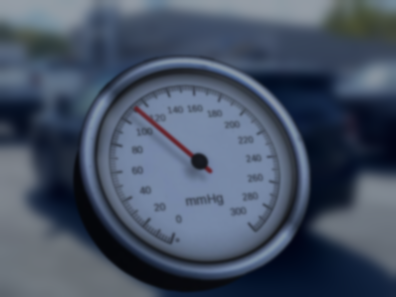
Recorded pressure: 110,mmHg
